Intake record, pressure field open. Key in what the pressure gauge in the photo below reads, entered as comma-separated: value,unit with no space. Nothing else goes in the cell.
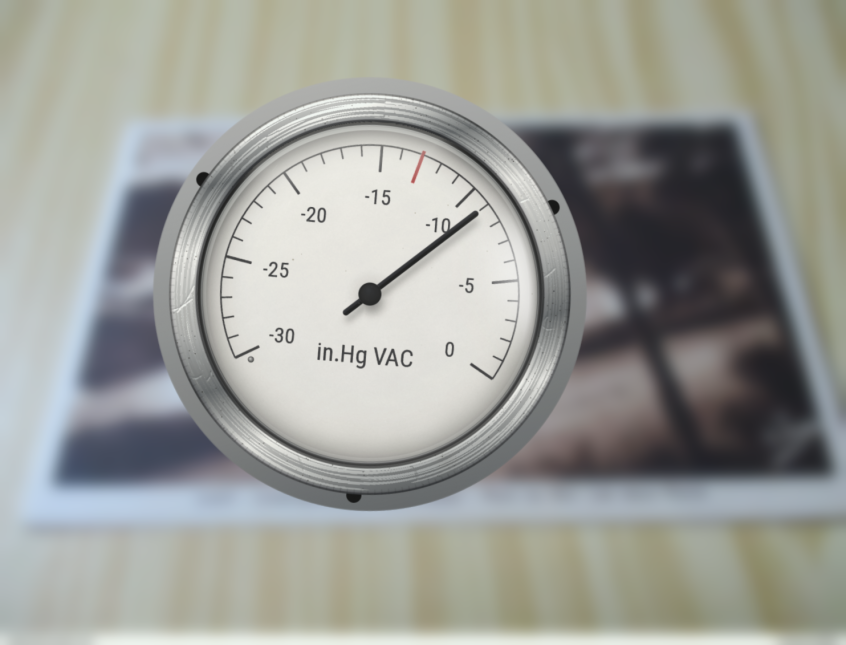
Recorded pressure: -9,inHg
